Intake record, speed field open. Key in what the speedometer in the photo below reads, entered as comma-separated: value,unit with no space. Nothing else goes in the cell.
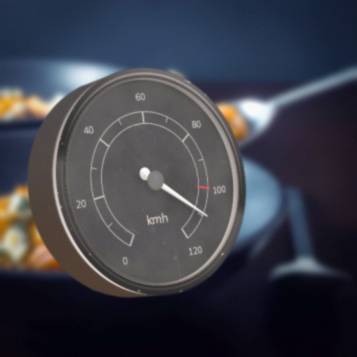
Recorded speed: 110,km/h
